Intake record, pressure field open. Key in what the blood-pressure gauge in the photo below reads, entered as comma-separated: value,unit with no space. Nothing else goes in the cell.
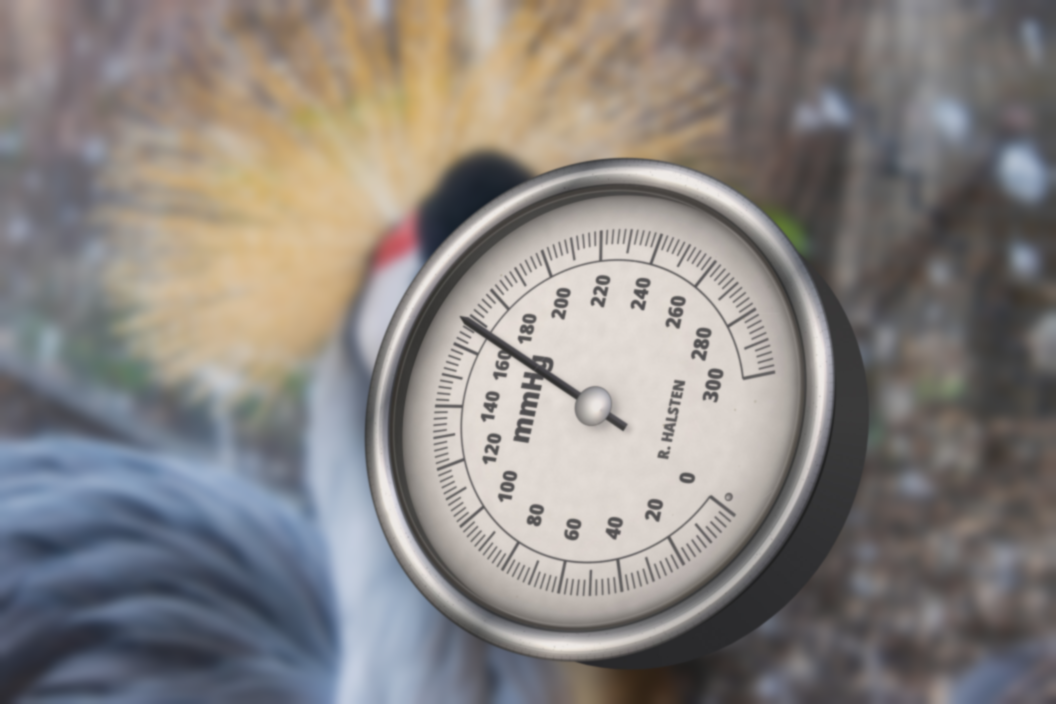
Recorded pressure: 168,mmHg
